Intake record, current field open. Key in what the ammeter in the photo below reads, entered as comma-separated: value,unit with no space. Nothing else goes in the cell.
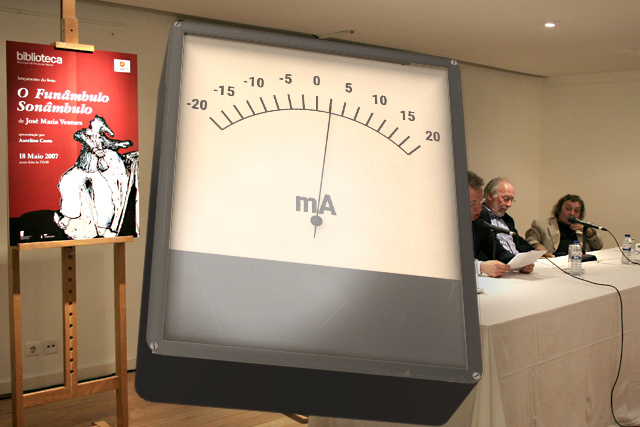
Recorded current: 2.5,mA
